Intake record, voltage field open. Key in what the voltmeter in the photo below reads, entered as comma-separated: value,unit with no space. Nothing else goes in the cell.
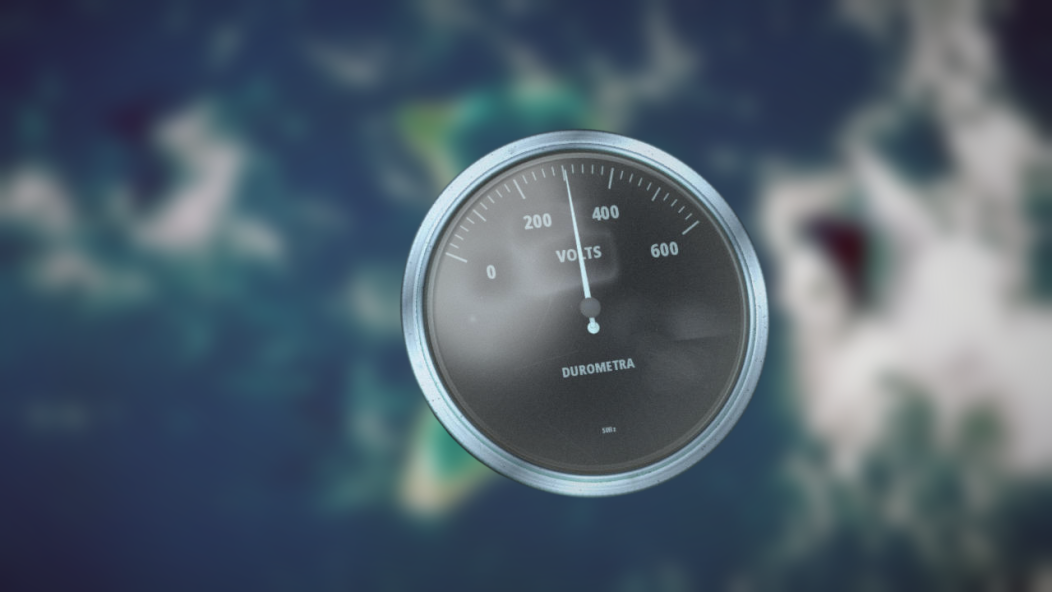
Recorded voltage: 300,V
